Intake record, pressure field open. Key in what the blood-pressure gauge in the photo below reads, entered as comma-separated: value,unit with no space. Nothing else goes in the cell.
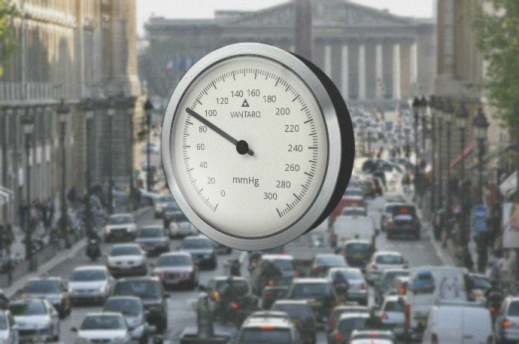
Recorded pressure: 90,mmHg
